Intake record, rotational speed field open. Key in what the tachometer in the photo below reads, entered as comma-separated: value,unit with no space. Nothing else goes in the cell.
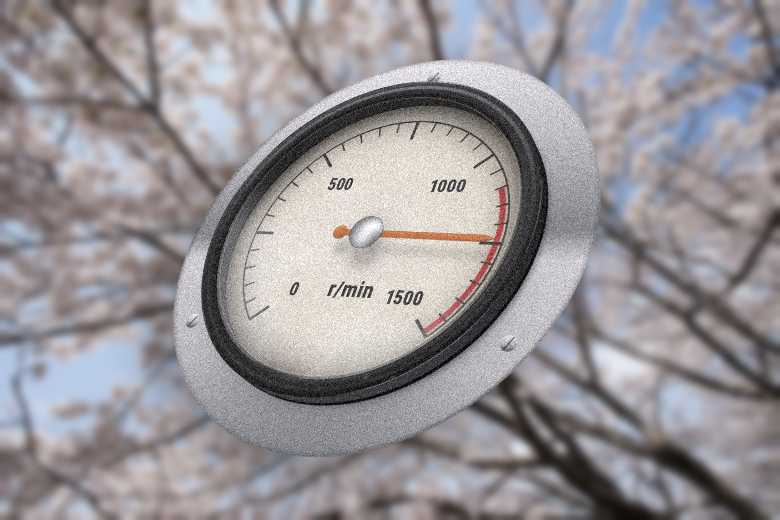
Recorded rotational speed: 1250,rpm
